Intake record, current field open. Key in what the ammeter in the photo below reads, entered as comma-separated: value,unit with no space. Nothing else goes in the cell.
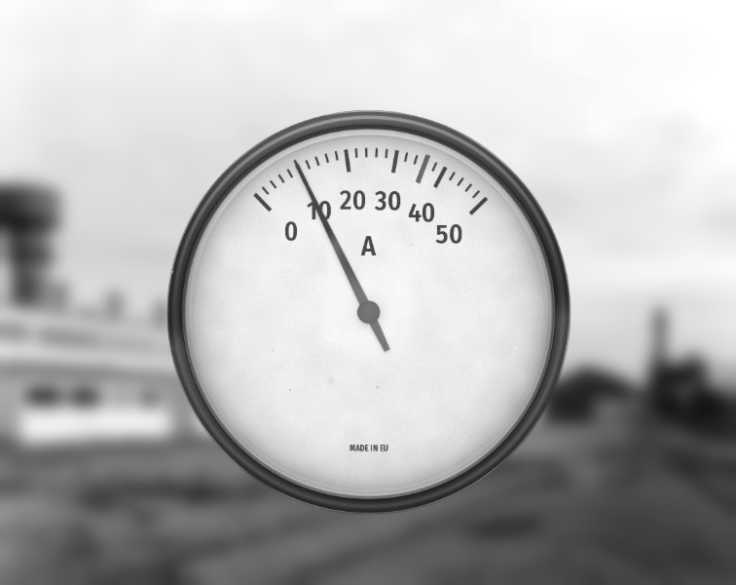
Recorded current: 10,A
